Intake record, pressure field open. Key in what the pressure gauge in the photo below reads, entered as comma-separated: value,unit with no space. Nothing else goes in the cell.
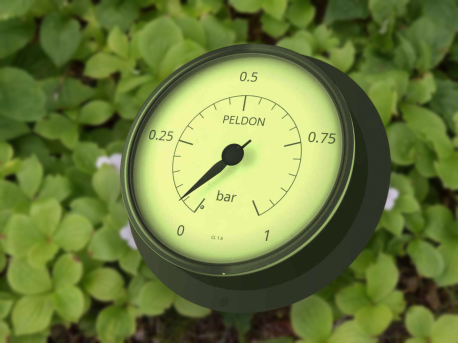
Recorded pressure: 0.05,bar
